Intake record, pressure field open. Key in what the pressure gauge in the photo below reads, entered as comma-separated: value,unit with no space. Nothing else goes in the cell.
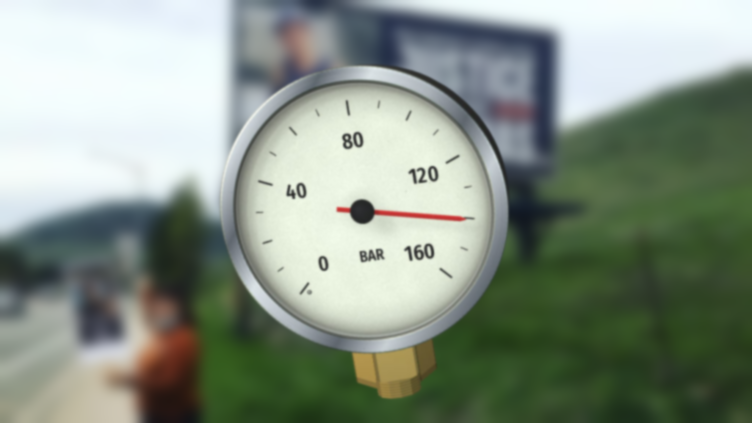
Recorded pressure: 140,bar
